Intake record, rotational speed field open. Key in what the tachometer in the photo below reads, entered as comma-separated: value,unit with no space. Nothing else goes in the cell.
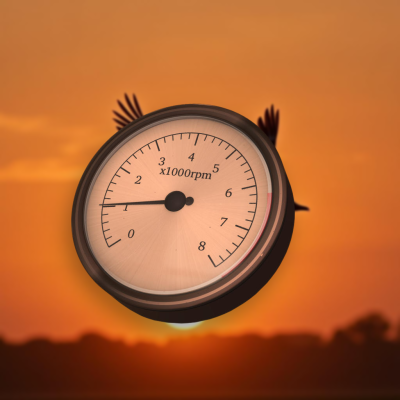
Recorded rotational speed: 1000,rpm
